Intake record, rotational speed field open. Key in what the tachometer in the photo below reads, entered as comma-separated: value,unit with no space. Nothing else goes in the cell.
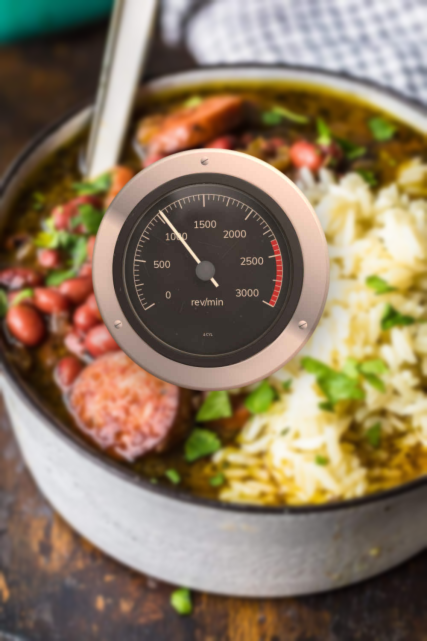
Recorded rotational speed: 1050,rpm
